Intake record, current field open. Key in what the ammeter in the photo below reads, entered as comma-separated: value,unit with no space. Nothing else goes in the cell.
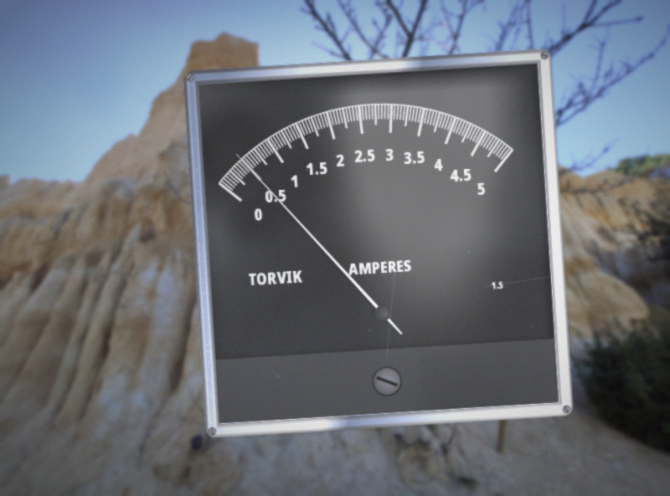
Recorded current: 0.5,A
